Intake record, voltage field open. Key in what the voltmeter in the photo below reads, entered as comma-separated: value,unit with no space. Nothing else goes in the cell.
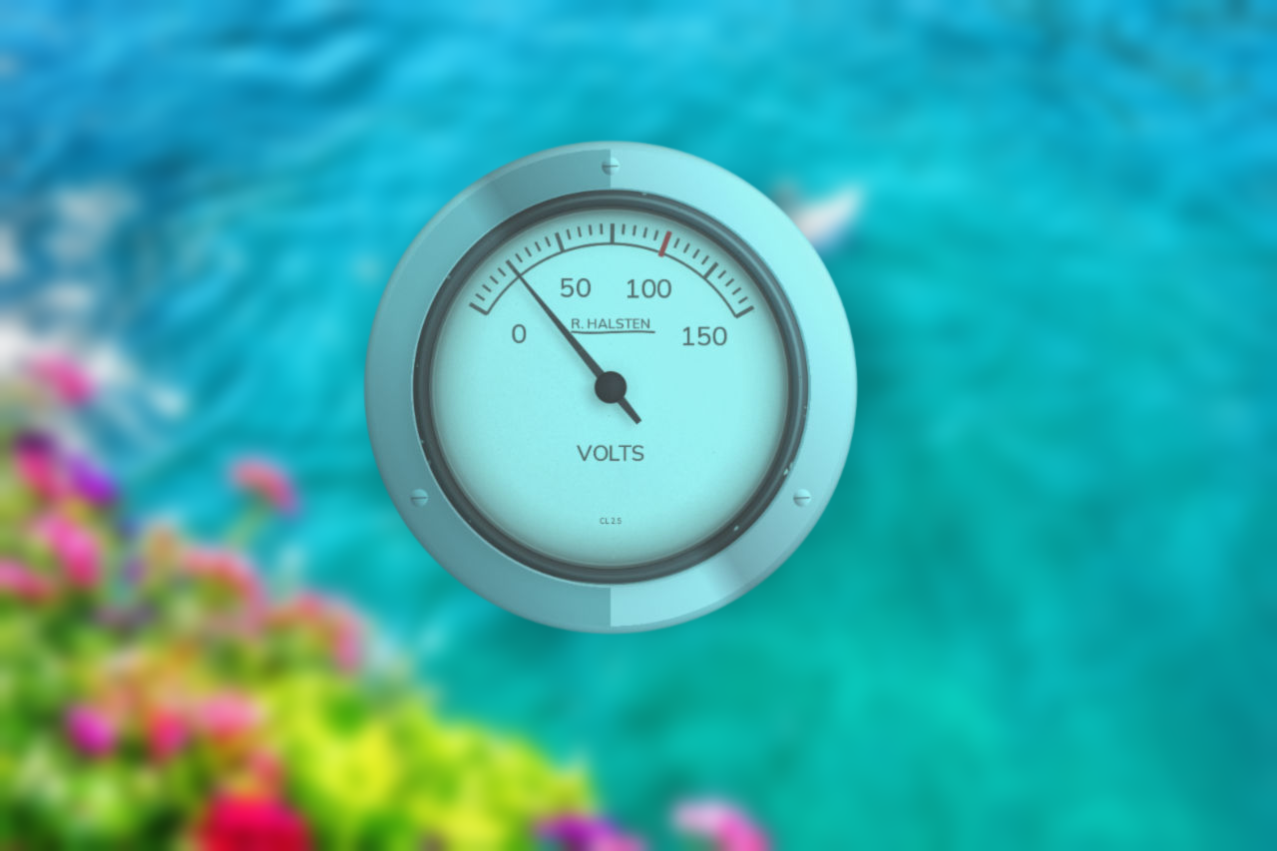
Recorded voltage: 25,V
